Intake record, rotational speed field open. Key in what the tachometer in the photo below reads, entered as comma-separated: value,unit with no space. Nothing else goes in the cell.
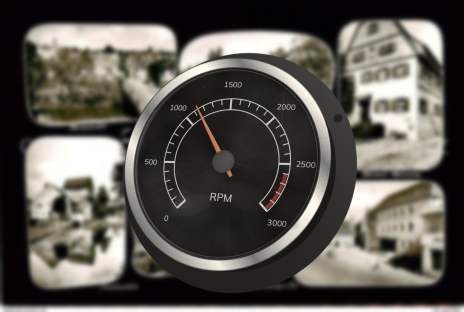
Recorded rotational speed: 1150,rpm
